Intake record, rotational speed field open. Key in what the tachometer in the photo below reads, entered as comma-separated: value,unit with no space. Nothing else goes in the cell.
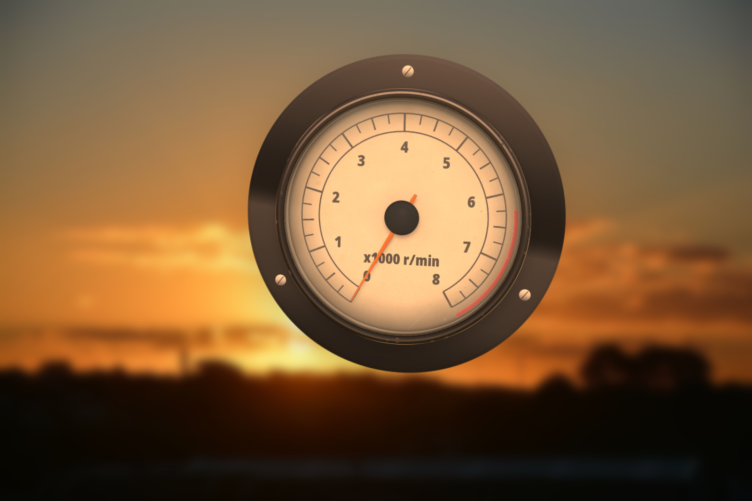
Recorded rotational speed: 0,rpm
